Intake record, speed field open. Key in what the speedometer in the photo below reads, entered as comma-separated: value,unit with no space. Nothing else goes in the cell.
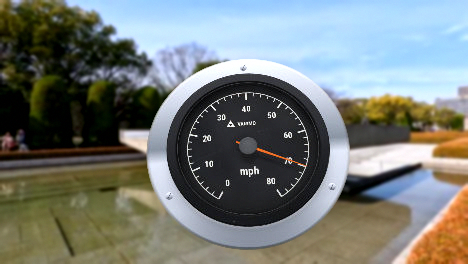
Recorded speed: 70,mph
